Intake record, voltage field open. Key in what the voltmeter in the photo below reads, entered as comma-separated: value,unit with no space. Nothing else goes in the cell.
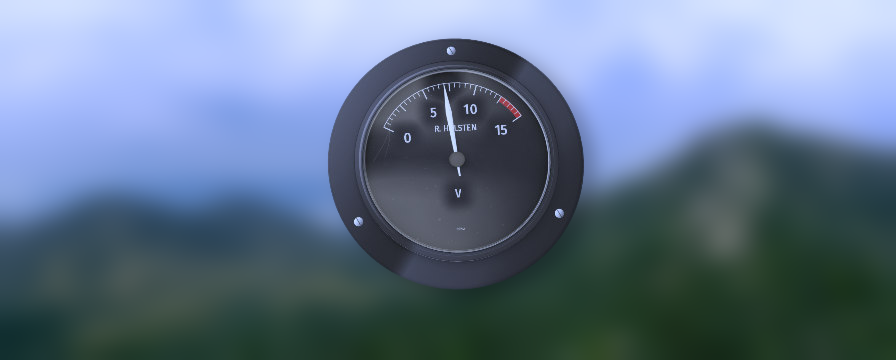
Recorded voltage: 7,V
